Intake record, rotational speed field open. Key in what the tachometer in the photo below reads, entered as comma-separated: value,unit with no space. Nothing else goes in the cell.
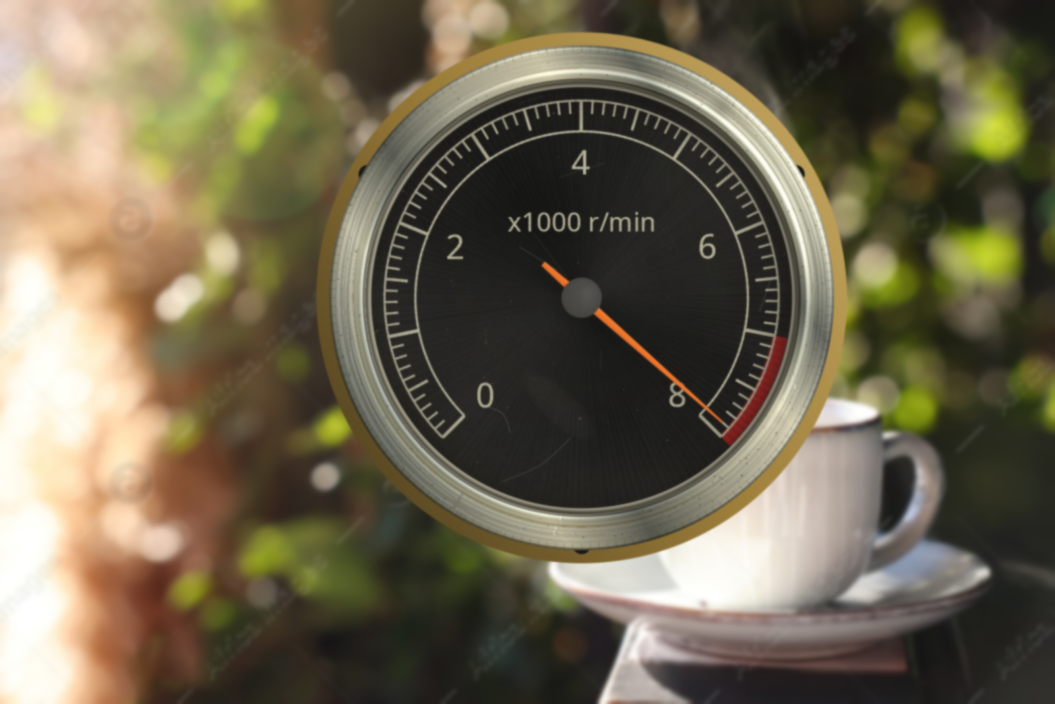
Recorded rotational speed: 7900,rpm
